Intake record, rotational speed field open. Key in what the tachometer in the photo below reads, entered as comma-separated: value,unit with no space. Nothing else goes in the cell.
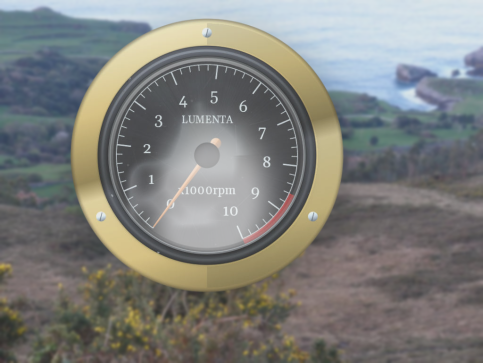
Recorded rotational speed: 0,rpm
